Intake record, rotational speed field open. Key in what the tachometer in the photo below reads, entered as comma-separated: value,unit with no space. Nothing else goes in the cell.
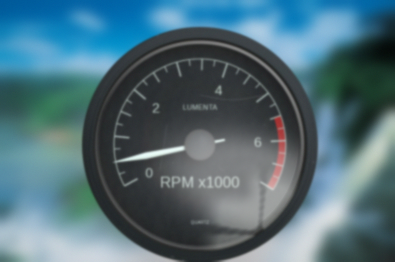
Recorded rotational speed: 500,rpm
